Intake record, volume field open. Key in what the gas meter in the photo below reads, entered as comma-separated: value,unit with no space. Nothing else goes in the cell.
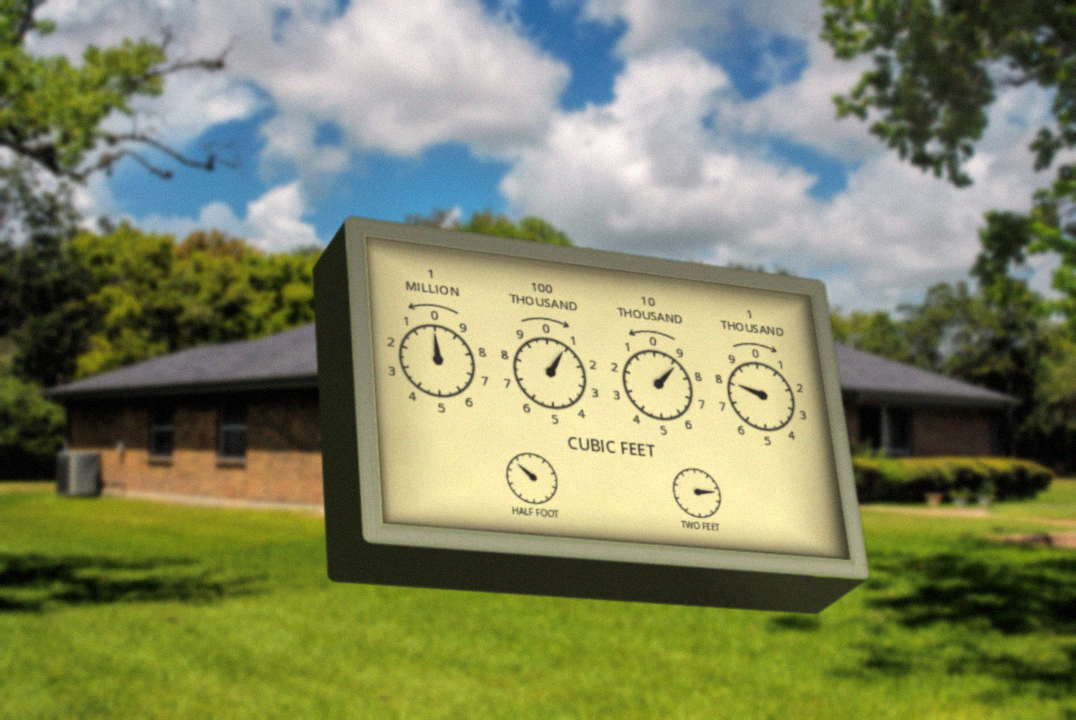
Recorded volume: 8800,ft³
